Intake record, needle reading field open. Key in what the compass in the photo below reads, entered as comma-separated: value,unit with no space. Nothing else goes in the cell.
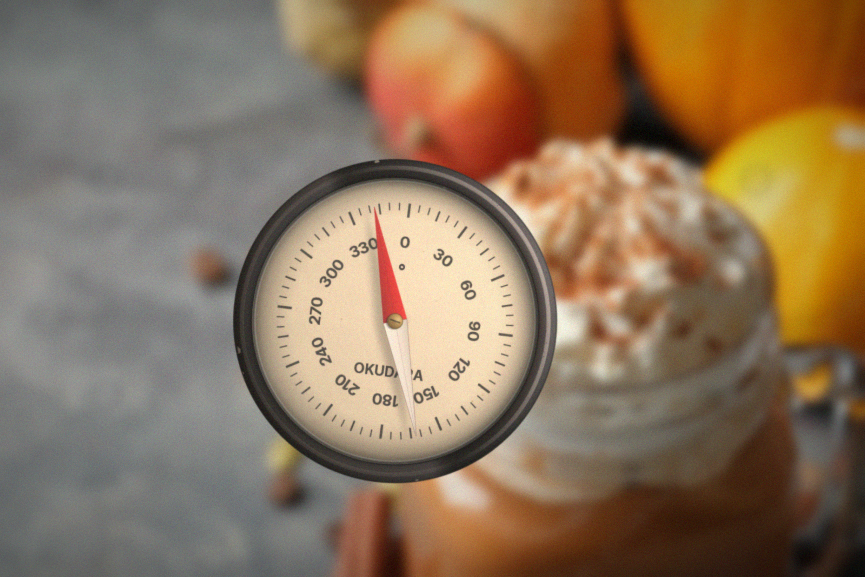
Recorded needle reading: 342.5,°
